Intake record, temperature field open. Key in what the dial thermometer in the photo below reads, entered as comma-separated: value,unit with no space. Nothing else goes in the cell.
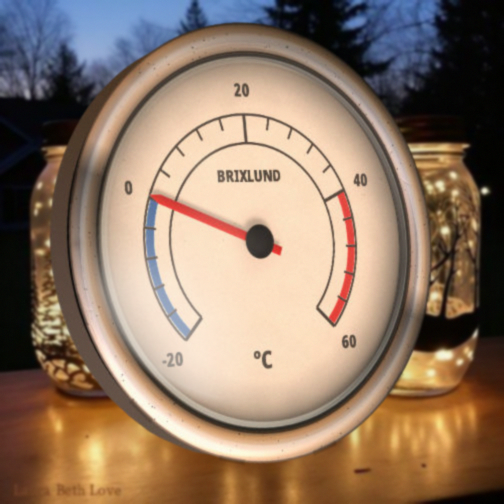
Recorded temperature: 0,°C
